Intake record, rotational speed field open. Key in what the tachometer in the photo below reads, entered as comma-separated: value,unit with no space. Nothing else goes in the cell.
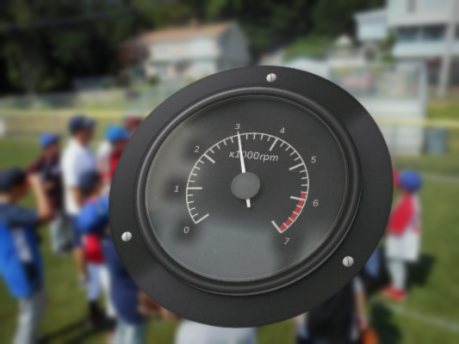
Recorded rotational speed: 3000,rpm
